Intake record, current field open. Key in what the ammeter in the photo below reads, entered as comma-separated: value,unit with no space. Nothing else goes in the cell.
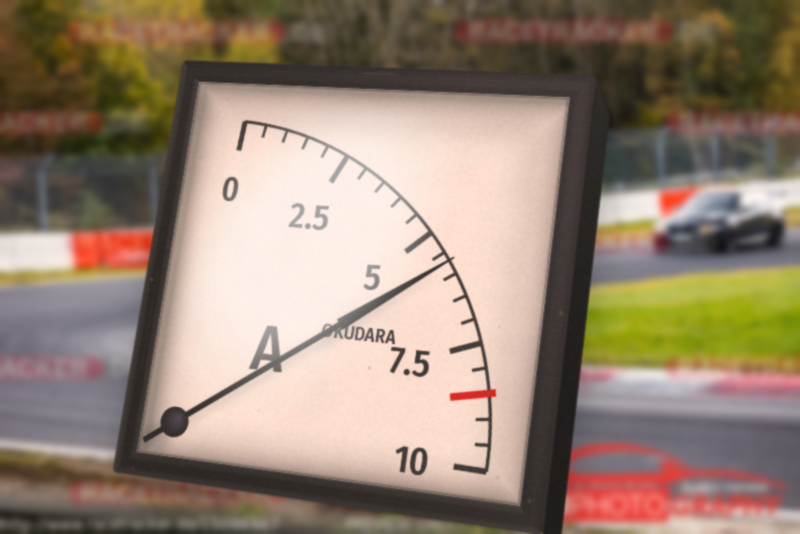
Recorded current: 5.75,A
